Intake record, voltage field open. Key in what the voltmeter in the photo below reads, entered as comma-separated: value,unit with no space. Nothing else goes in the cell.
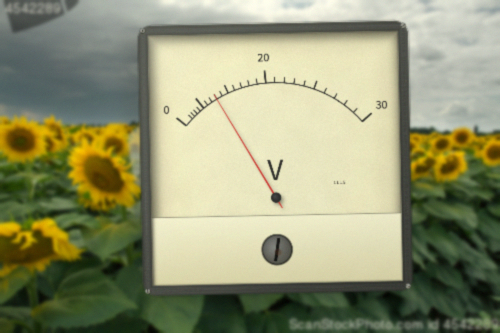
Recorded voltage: 13,V
